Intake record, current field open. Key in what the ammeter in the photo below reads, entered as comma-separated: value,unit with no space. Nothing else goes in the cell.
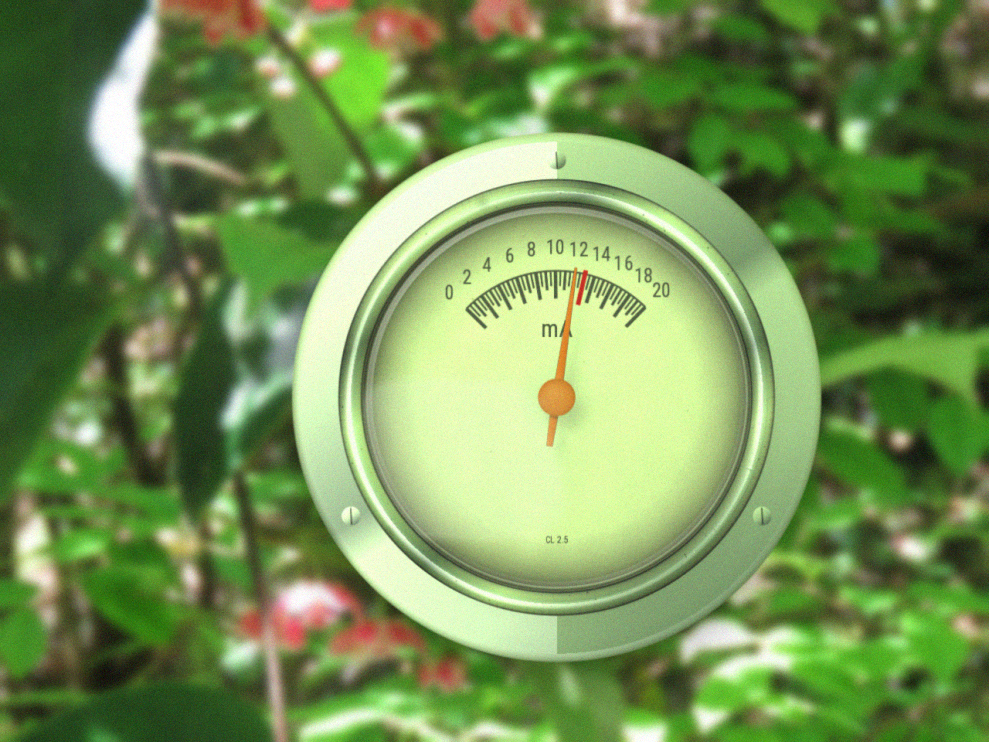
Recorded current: 12,mA
